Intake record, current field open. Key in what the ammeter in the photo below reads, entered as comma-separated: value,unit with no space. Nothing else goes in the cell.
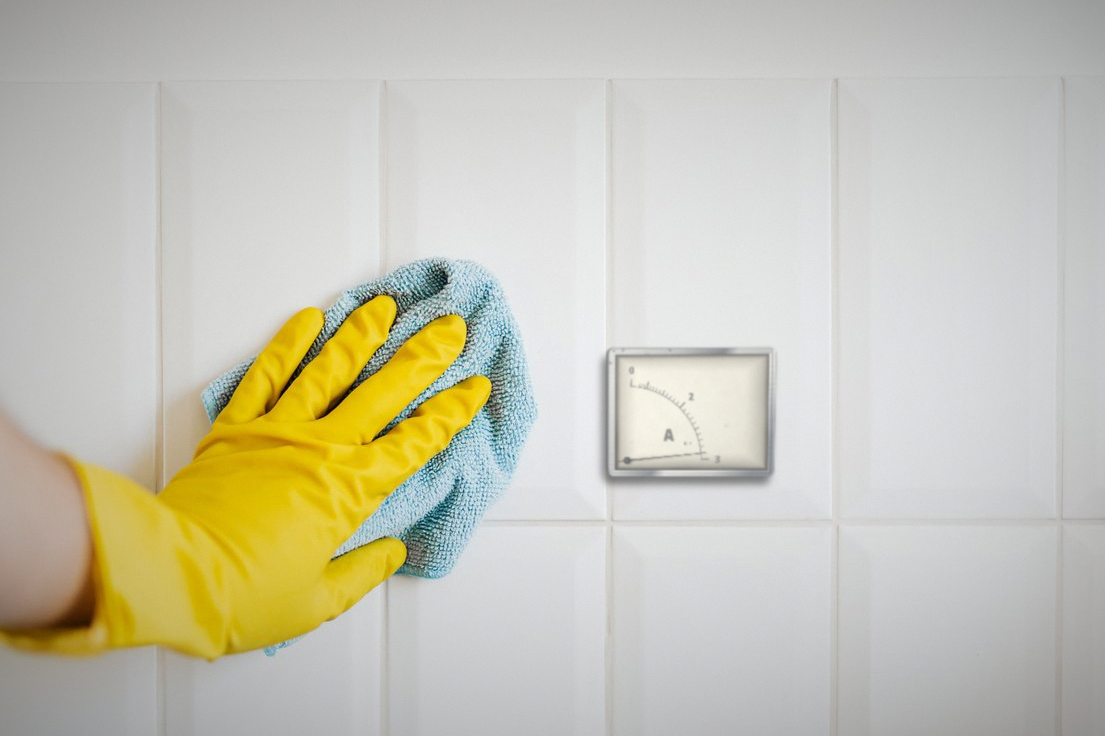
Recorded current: 2.9,A
